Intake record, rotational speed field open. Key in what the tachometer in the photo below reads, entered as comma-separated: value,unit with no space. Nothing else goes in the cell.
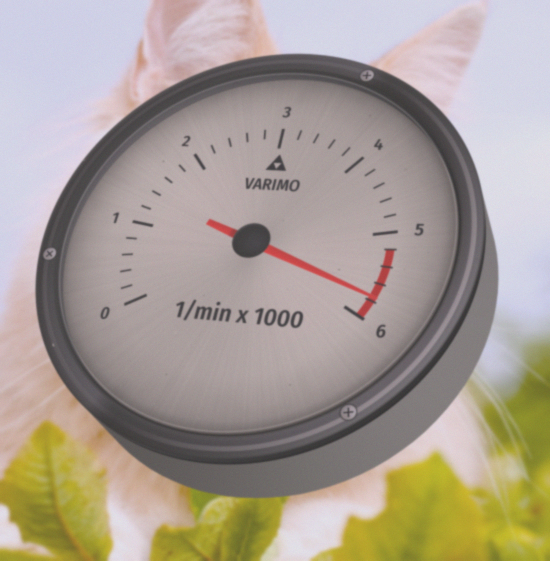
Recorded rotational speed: 5800,rpm
